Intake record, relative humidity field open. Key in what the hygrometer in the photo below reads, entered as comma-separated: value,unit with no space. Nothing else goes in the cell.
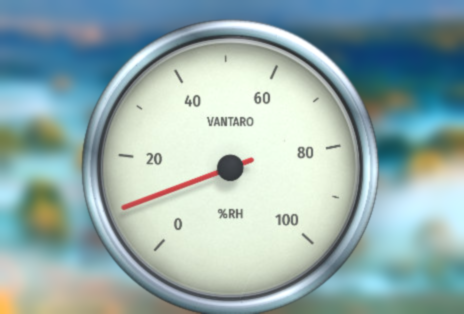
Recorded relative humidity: 10,%
